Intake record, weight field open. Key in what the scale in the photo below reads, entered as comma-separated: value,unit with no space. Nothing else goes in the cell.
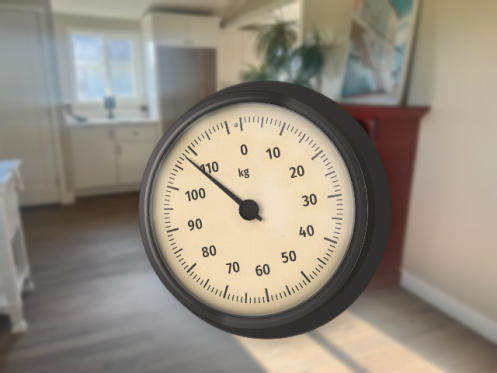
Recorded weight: 108,kg
